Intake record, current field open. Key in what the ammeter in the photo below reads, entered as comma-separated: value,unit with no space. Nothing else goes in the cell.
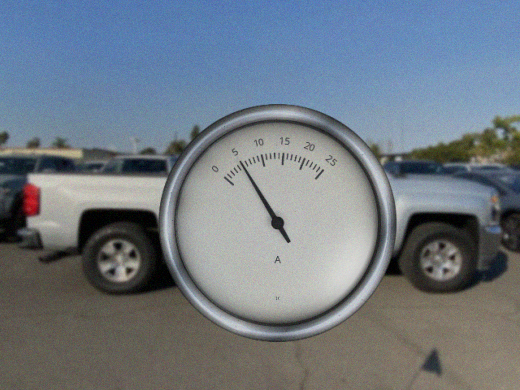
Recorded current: 5,A
